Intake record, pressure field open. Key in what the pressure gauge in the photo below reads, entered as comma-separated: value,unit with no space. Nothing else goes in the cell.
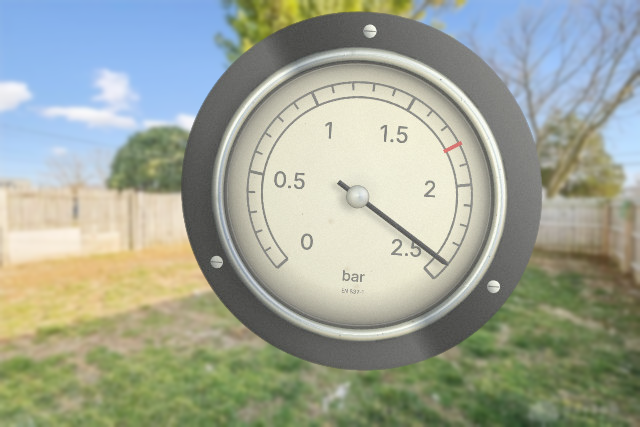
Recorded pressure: 2.4,bar
